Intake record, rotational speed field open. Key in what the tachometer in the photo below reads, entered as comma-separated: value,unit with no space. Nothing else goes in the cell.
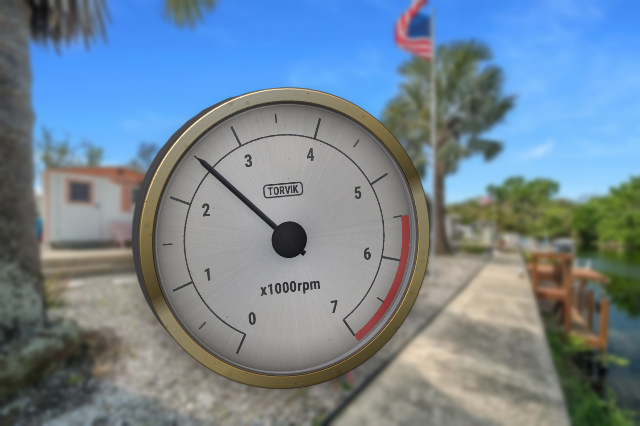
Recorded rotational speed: 2500,rpm
